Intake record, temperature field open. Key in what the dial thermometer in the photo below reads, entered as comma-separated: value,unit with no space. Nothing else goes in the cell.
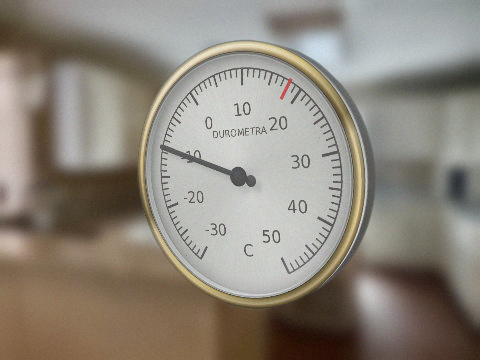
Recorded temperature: -10,°C
